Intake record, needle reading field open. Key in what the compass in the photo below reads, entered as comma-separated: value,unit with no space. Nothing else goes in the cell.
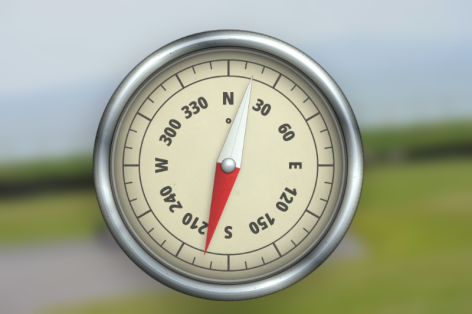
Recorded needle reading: 195,°
